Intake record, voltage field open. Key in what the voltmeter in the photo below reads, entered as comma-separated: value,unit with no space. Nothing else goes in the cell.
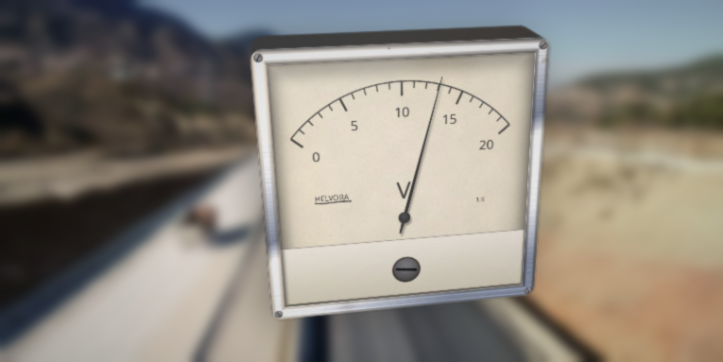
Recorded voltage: 13,V
